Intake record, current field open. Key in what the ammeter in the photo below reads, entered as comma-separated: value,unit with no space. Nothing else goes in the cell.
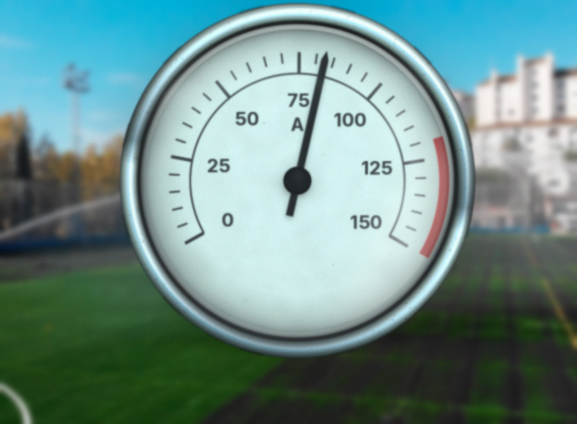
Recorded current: 82.5,A
